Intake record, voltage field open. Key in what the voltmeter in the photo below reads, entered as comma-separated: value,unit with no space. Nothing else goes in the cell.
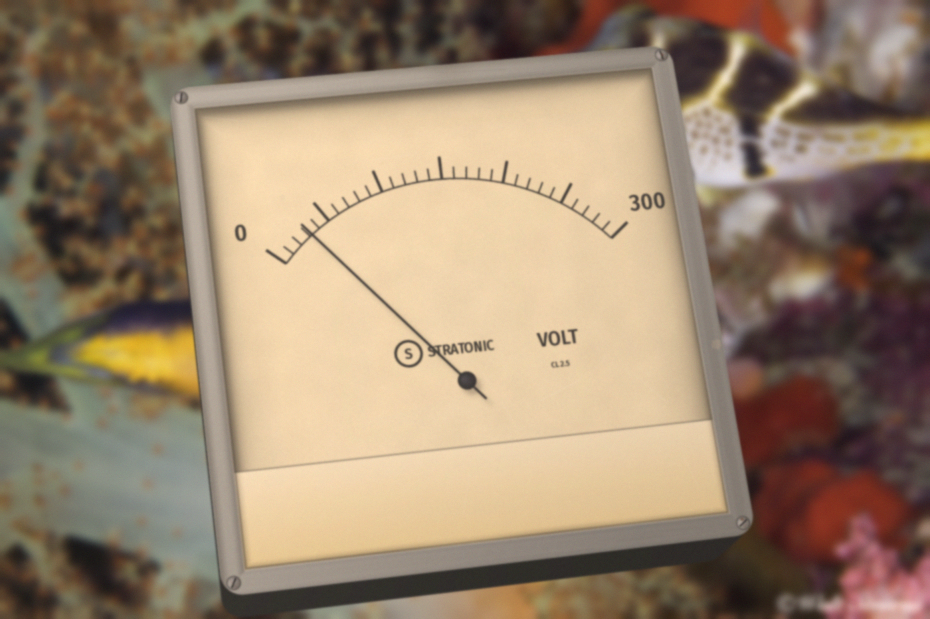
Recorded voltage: 30,V
